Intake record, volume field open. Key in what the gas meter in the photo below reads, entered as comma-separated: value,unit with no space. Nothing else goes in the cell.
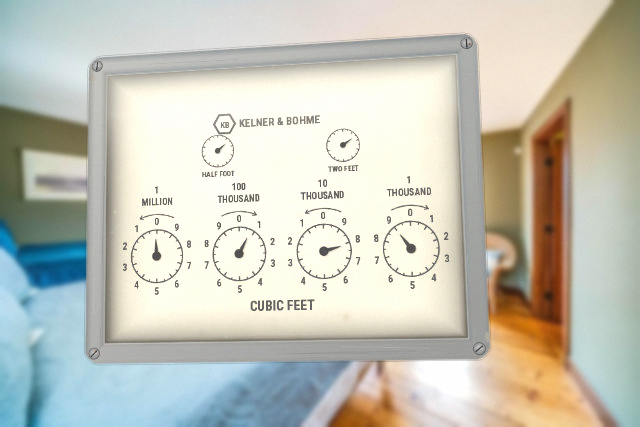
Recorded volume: 7900,ft³
